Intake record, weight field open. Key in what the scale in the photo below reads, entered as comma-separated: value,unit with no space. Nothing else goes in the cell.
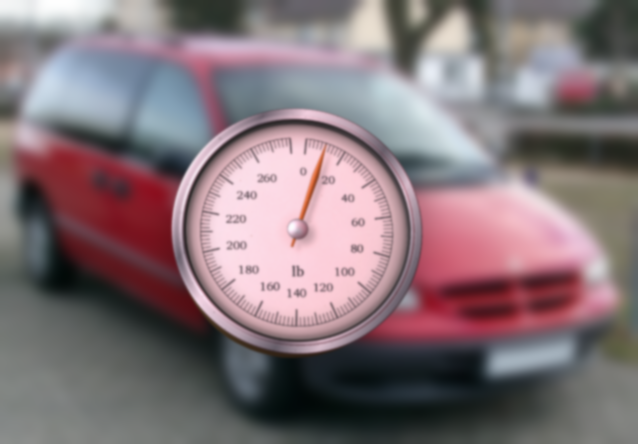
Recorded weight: 10,lb
